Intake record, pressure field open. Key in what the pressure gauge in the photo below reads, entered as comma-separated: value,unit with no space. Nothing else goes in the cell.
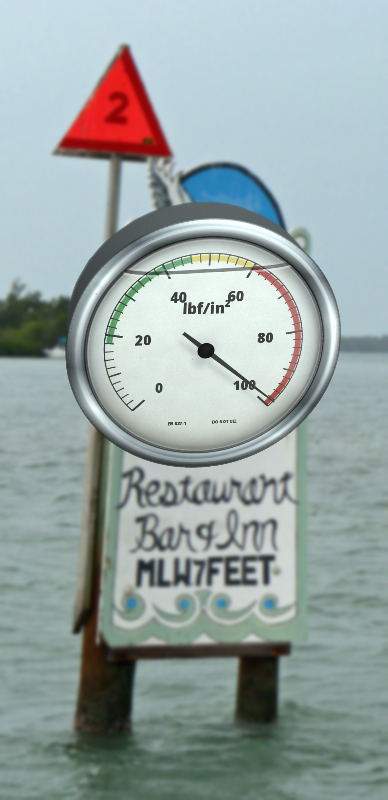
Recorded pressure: 98,psi
